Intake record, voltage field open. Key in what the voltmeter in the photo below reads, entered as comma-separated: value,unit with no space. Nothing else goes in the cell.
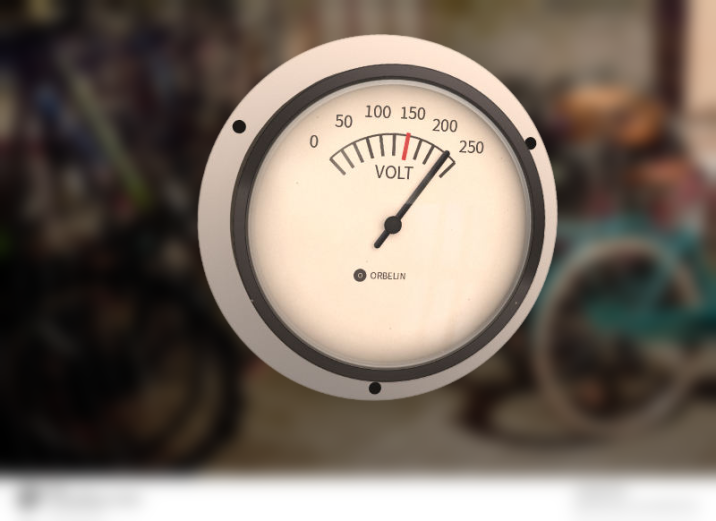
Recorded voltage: 225,V
